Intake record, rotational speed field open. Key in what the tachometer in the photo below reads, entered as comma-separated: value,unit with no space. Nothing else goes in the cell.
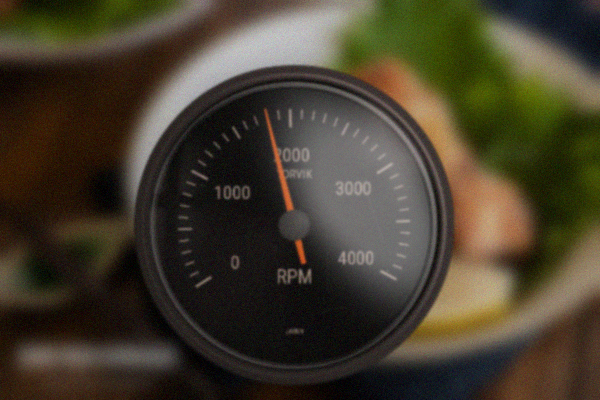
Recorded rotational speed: 1800,rpm
